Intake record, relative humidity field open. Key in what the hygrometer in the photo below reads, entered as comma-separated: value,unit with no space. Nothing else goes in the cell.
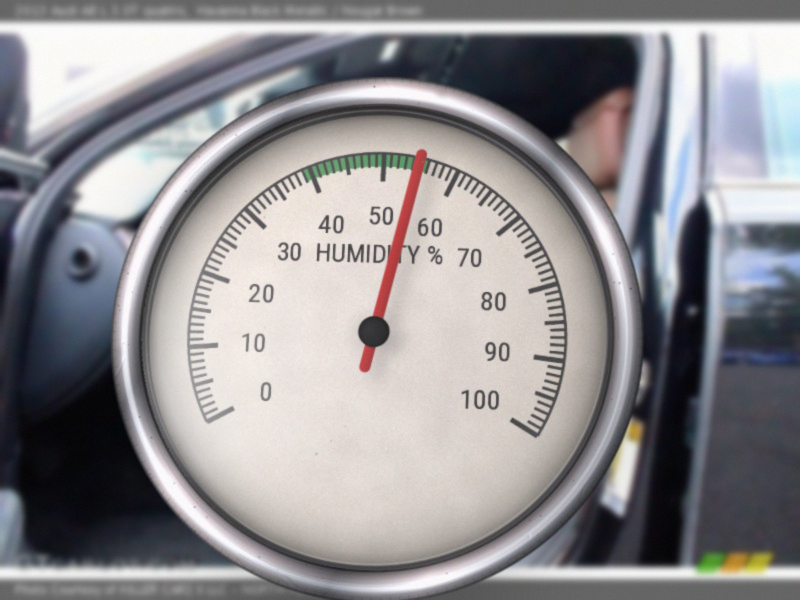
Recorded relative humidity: 55,%
